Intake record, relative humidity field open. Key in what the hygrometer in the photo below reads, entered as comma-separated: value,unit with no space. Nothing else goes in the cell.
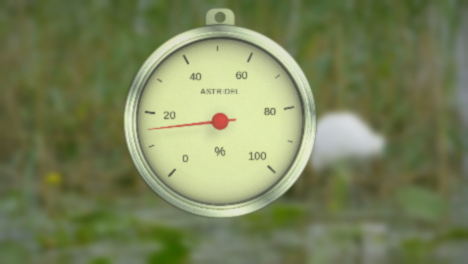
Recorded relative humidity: 15,%
